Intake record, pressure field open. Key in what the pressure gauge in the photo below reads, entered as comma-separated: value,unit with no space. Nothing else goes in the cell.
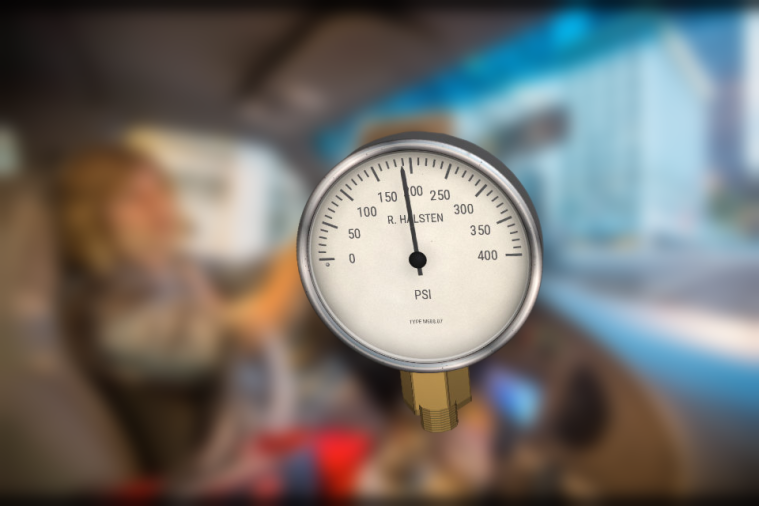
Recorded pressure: 190,psi
